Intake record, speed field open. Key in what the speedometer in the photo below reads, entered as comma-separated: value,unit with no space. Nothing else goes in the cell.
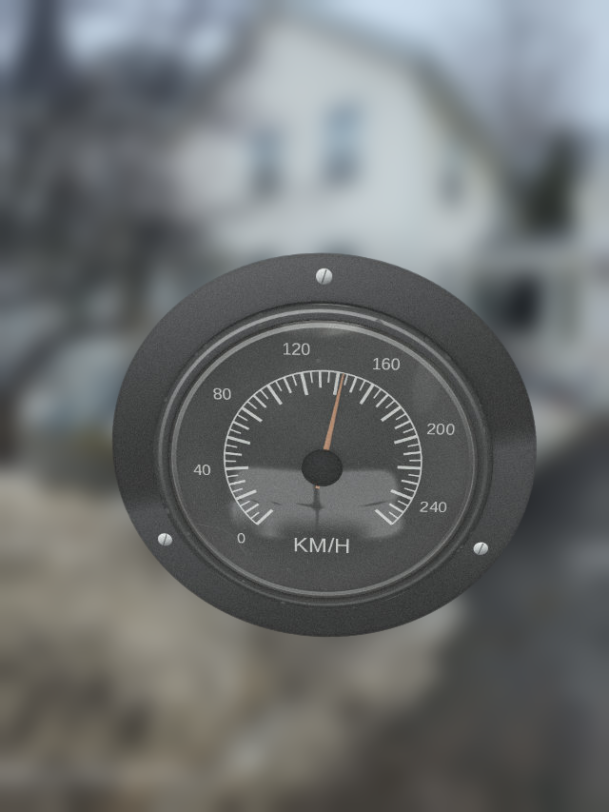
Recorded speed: 142.5,km/h
